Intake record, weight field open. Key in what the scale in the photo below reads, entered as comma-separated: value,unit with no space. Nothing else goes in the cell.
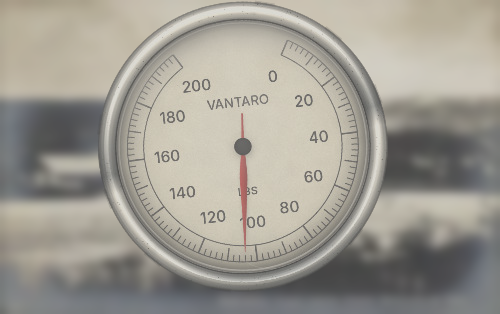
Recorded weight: 104,lb
